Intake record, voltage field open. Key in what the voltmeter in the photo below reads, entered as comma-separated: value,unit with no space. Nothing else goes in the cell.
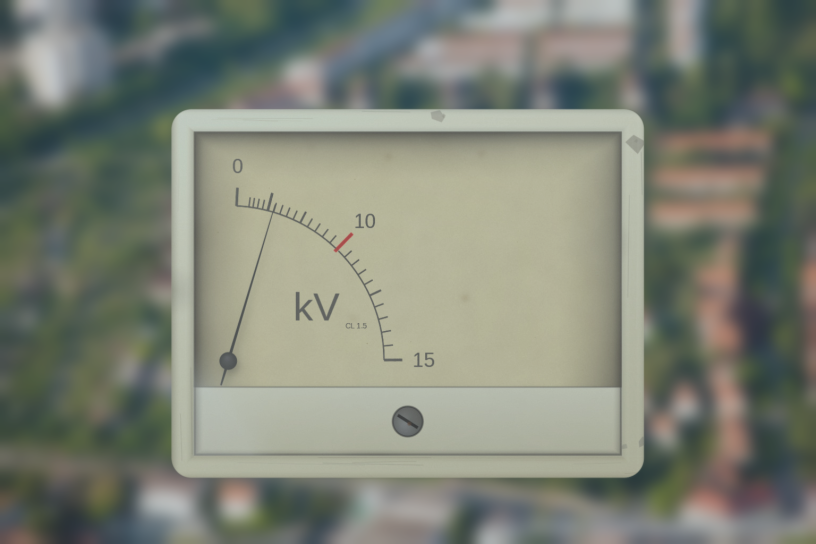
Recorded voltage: 5.5,kV
